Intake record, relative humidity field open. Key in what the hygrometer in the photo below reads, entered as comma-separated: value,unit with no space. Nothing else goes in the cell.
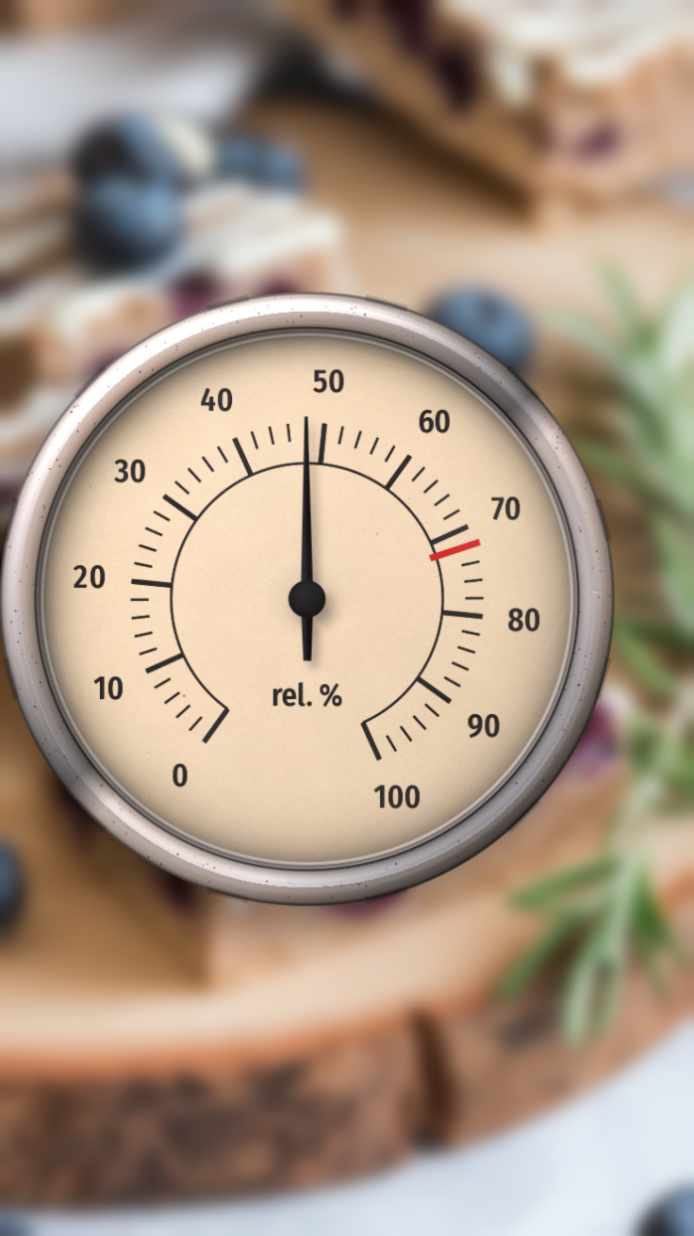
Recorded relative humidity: 48,%
